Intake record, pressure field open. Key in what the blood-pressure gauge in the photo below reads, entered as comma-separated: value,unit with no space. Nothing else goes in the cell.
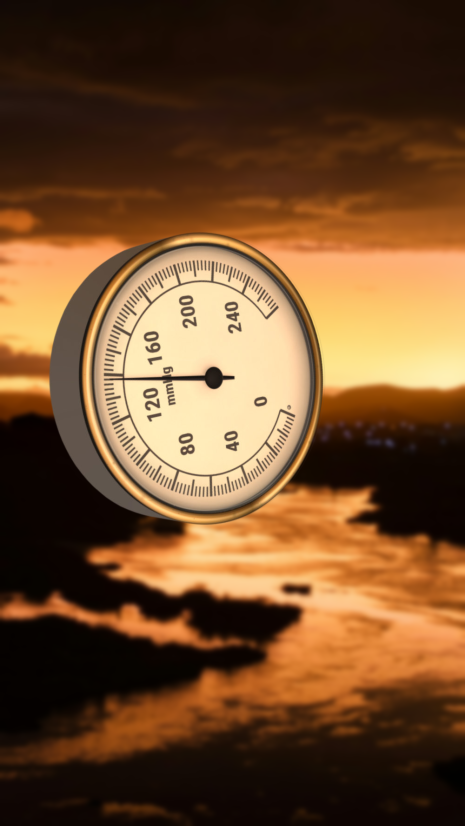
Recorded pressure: 138,mmHg
